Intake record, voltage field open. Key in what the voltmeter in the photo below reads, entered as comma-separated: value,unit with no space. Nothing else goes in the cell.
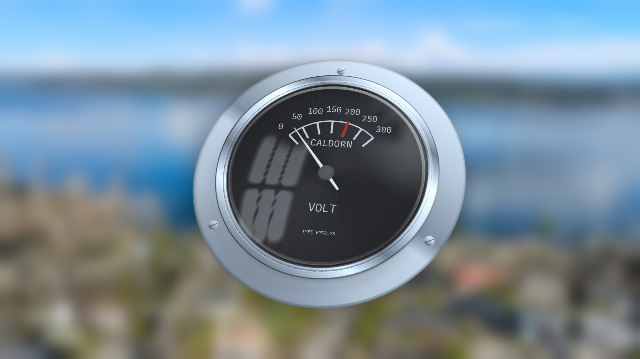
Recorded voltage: 25,V
